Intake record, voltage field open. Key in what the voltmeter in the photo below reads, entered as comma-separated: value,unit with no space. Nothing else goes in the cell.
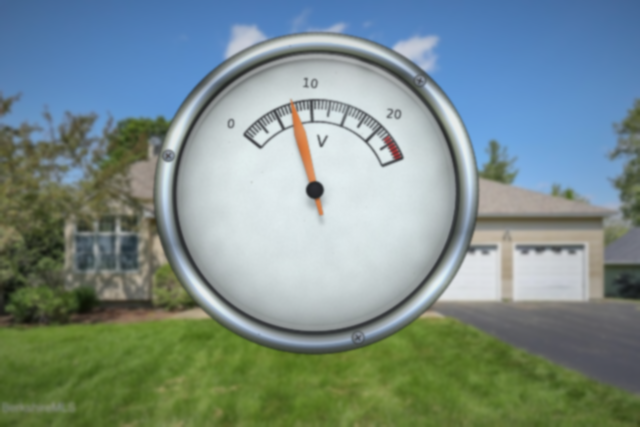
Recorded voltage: 7.5,V
